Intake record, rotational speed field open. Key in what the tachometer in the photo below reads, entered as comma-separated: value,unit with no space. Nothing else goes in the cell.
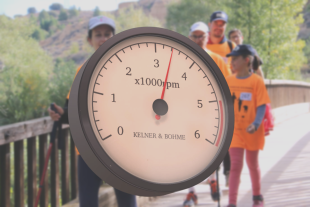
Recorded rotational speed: 3400,rpm
